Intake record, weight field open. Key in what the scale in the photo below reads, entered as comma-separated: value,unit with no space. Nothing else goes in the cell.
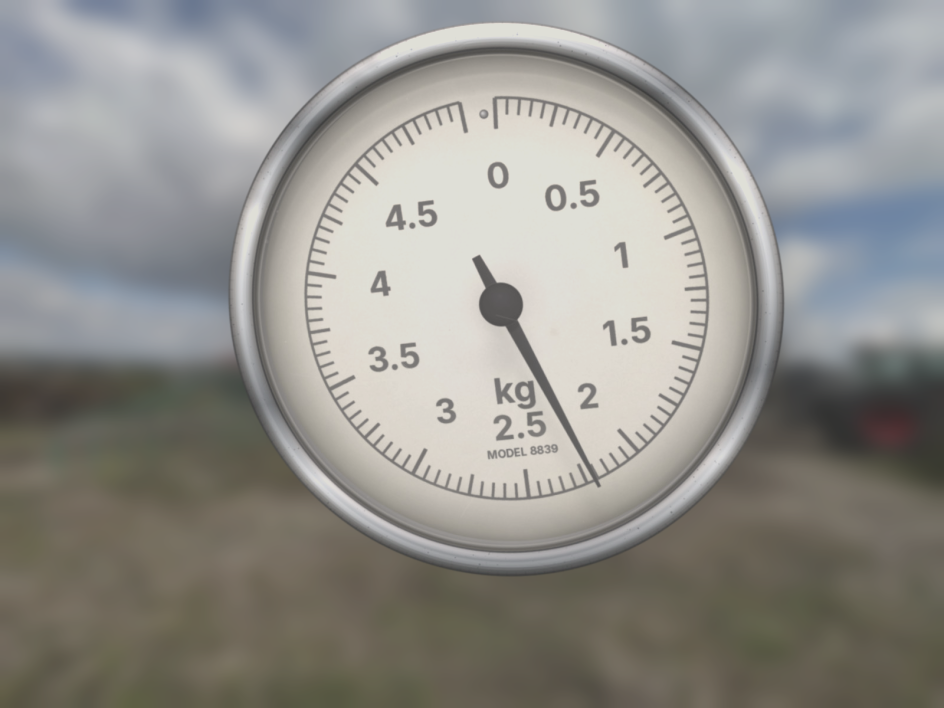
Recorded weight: 2.2,kg
